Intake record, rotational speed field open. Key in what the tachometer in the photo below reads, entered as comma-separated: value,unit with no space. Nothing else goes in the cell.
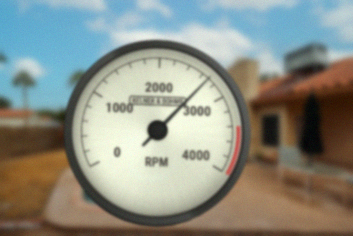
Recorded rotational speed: 2700,rpm
